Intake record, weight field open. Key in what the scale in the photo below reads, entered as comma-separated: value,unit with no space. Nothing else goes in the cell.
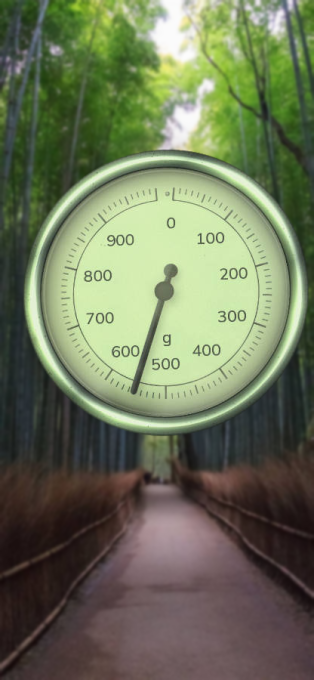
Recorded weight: 550,g
